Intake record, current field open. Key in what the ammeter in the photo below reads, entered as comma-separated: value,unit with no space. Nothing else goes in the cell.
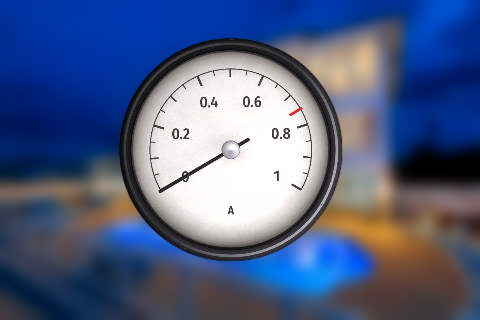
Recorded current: 0,A
